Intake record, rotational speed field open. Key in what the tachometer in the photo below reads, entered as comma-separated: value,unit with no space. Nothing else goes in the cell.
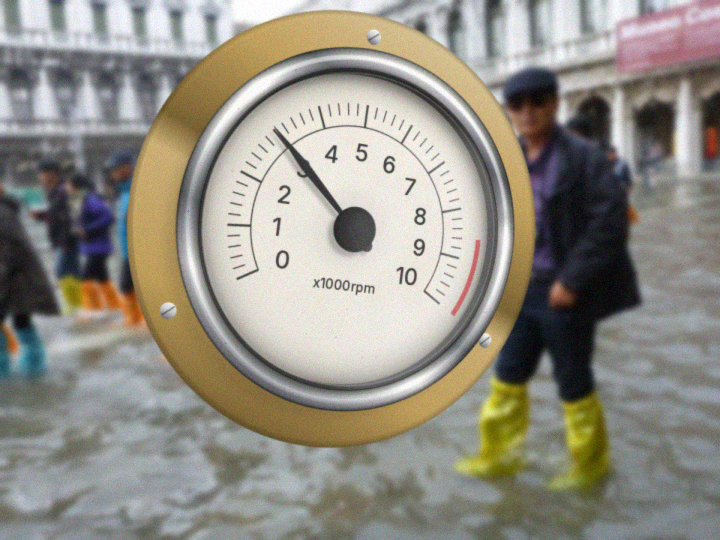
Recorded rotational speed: 3000,rpm
